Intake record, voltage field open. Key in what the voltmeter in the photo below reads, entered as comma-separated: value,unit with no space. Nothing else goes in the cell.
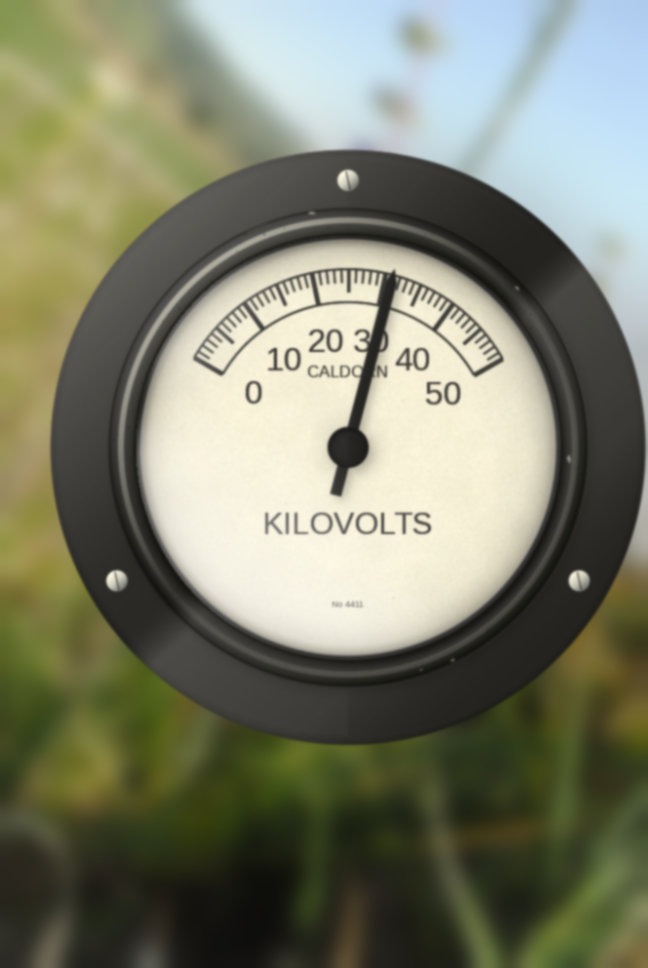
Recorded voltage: 31,kV
